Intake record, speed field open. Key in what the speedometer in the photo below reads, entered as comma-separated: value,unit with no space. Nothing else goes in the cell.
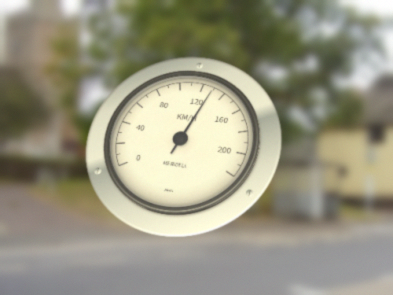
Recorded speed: 130,km/h
